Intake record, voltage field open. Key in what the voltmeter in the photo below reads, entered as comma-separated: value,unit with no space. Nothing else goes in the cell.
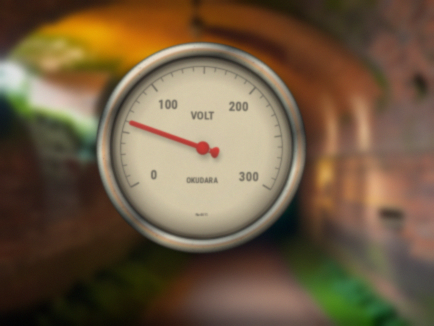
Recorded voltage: 60,V
